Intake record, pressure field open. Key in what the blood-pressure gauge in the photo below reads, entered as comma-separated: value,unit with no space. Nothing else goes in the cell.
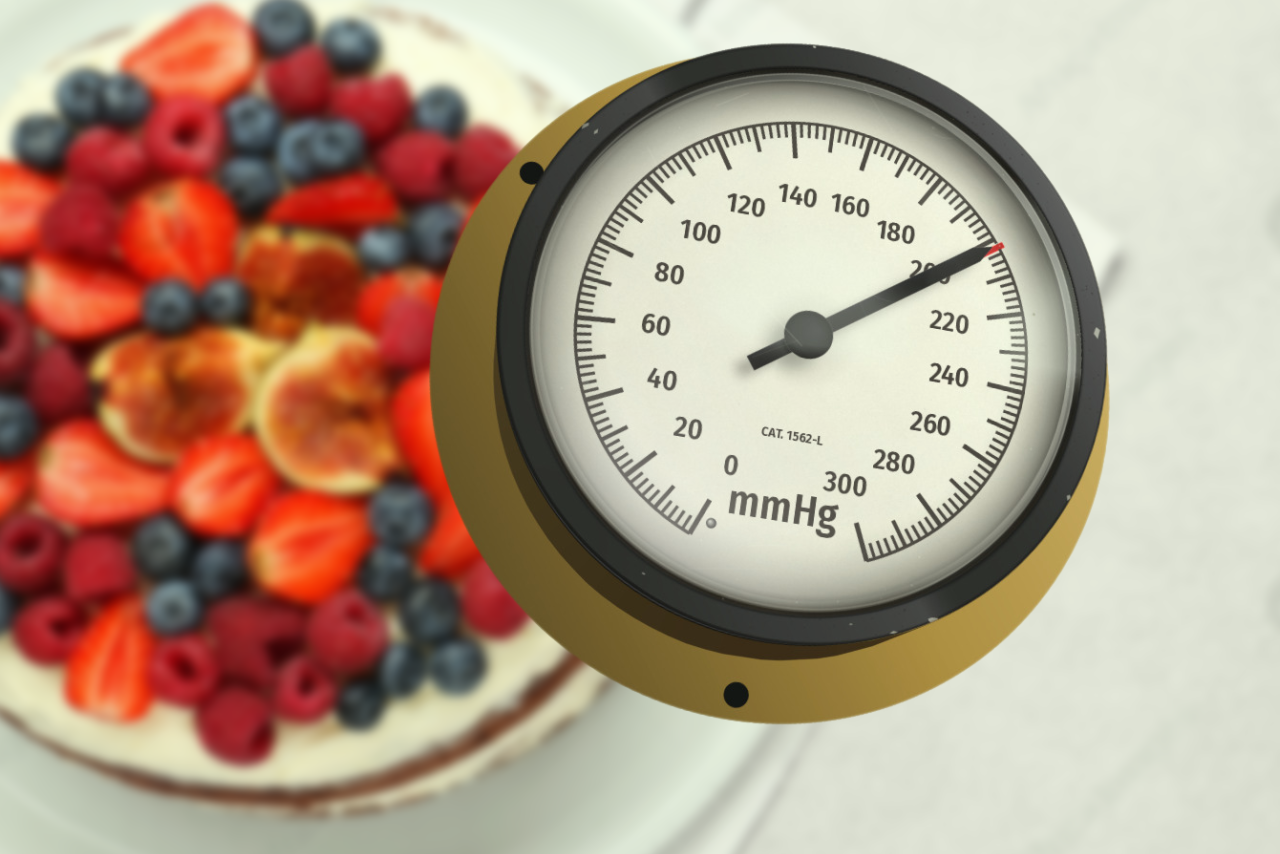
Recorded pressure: 202,mmHg
